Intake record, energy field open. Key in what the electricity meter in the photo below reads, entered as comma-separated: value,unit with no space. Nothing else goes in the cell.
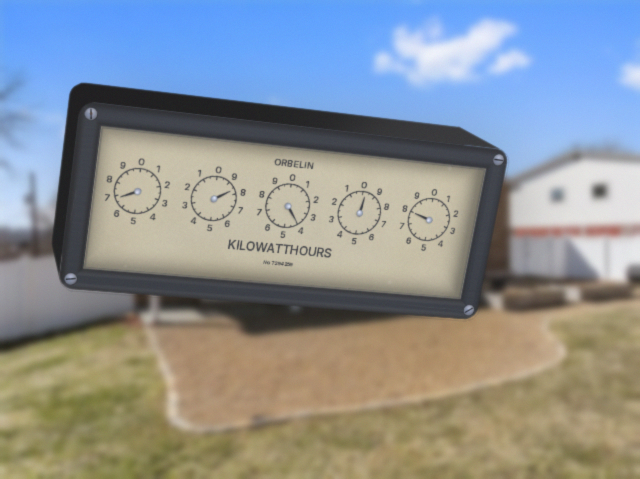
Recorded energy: 68398,kWh
